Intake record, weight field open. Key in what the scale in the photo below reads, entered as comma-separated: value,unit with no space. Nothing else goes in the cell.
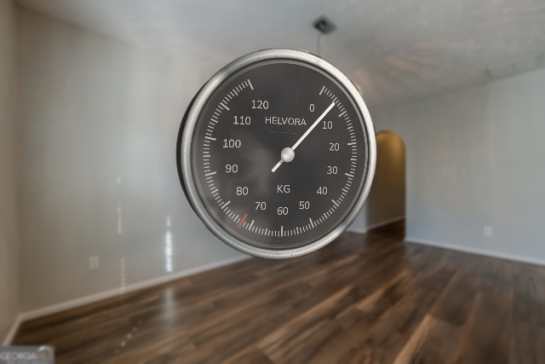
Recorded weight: 5,kg
